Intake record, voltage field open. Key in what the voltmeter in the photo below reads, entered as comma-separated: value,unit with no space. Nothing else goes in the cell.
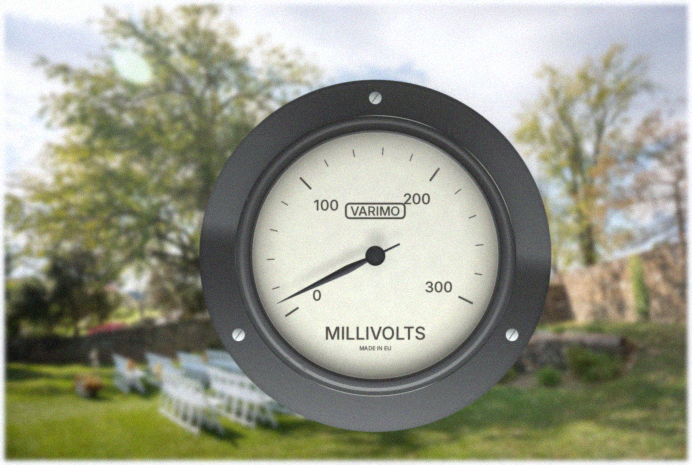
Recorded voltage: 10,mV
